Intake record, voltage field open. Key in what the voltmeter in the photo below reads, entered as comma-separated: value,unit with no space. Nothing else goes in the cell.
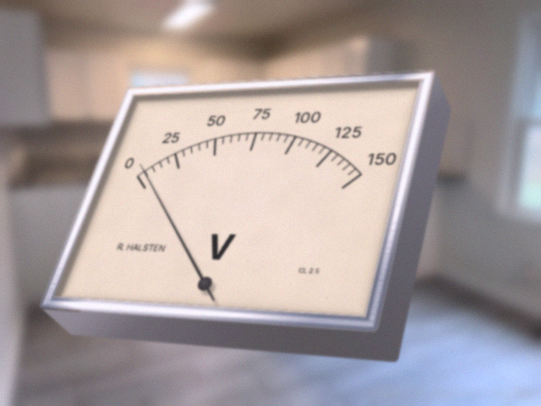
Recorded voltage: 5,V
